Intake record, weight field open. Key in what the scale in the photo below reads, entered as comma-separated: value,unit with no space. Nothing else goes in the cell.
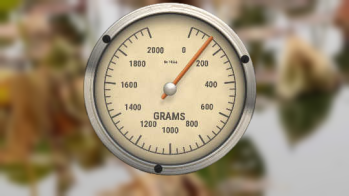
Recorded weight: 120,g
